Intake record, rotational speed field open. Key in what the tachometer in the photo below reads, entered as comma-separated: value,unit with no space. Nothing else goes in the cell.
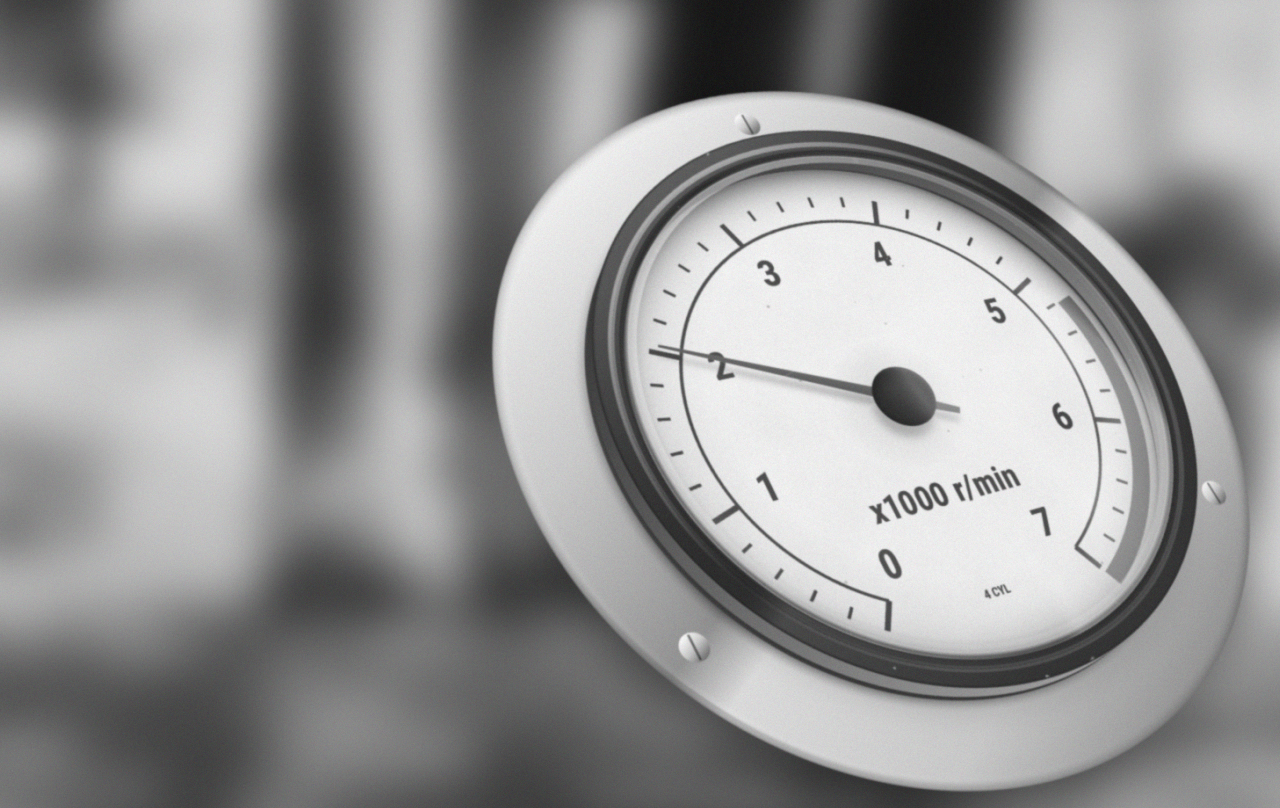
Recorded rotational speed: 2000,rpm
